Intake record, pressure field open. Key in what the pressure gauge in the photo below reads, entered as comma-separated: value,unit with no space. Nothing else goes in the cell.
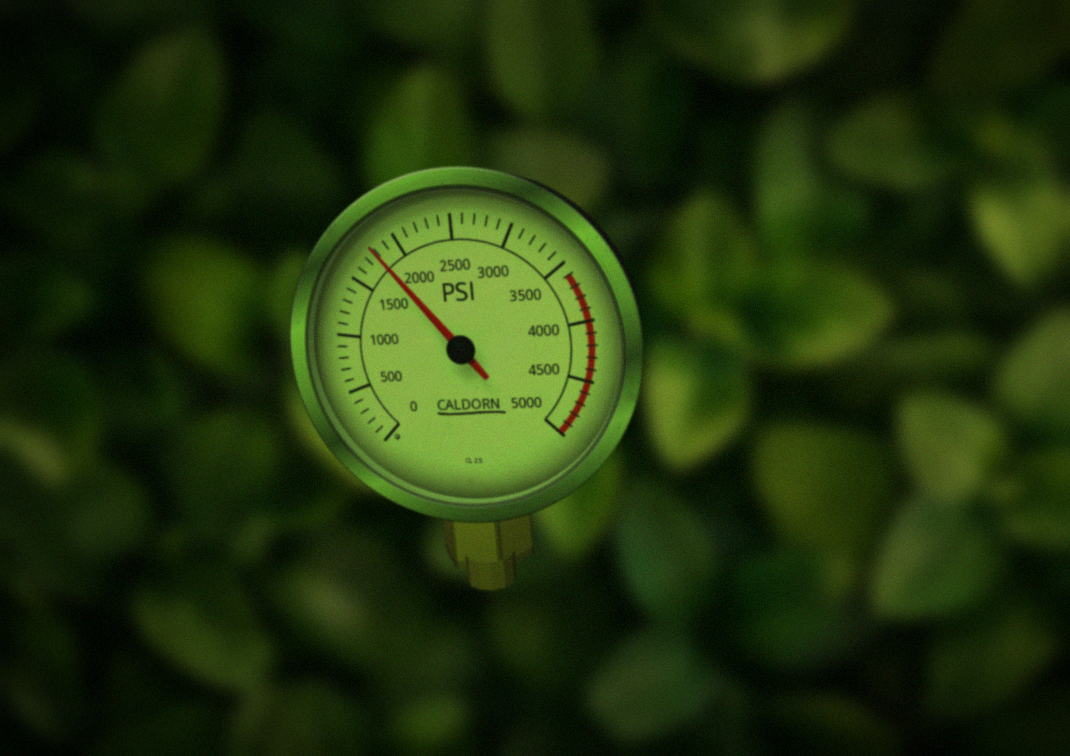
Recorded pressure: 1800,psi
